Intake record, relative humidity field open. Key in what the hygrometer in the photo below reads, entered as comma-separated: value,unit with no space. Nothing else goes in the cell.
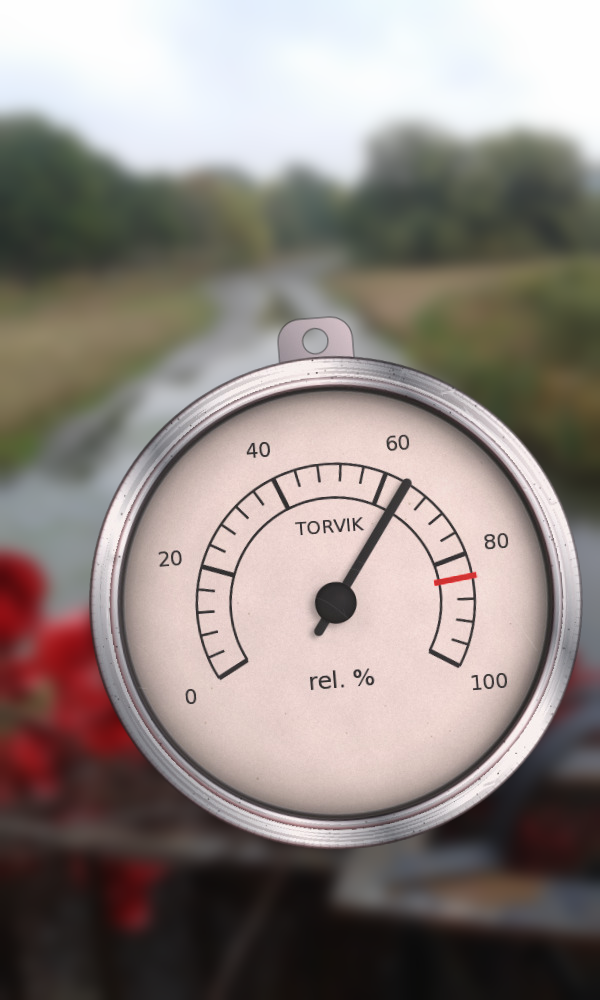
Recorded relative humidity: 64,%
